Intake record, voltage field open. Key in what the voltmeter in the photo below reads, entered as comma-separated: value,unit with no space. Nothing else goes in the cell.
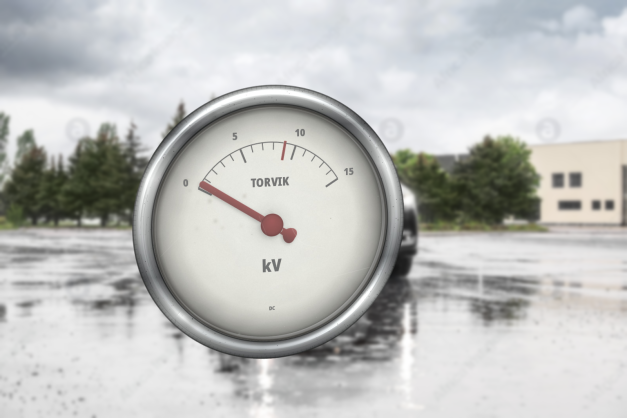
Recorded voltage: 0.5,kV
